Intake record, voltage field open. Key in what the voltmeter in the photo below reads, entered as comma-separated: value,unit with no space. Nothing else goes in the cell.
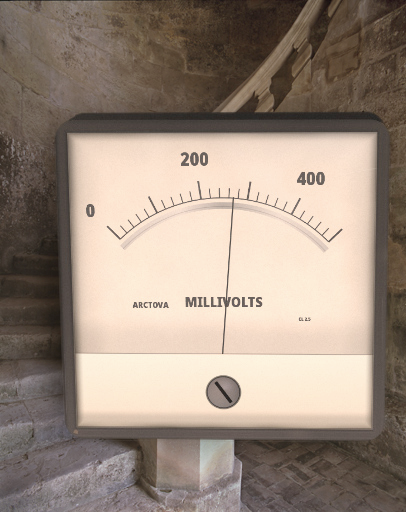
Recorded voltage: 270,mV
